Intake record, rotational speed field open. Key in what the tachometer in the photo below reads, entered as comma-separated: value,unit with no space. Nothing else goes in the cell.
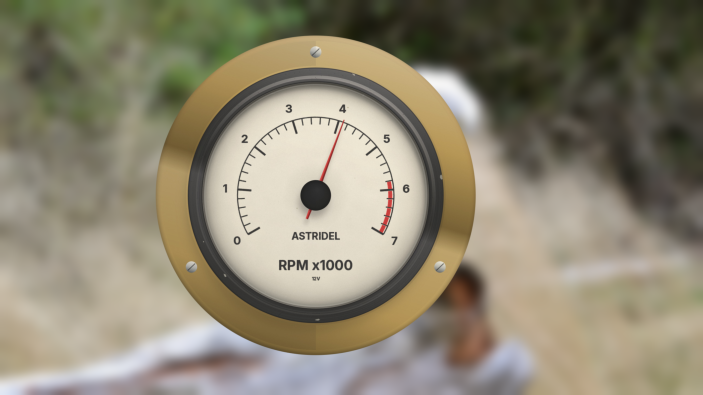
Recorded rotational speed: 4100,rpm
